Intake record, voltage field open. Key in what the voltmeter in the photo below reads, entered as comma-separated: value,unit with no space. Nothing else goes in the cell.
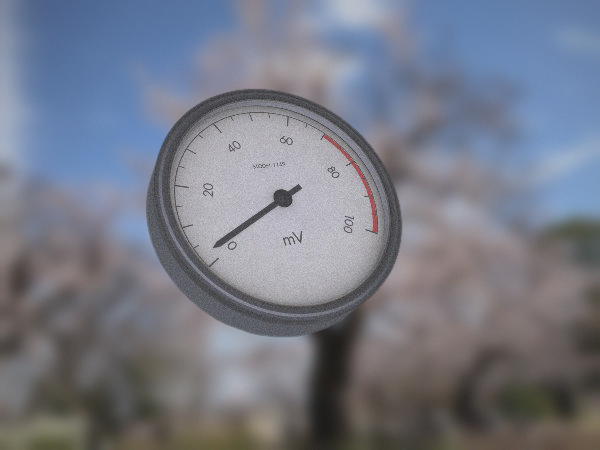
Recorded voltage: 2.5,mV
